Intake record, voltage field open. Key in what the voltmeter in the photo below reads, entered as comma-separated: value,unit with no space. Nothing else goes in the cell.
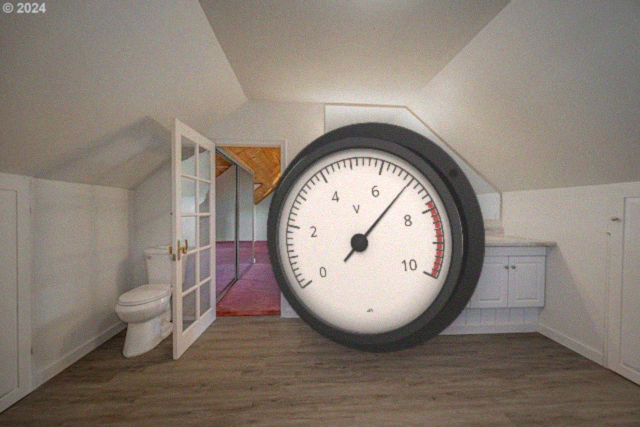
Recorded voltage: 7,V
